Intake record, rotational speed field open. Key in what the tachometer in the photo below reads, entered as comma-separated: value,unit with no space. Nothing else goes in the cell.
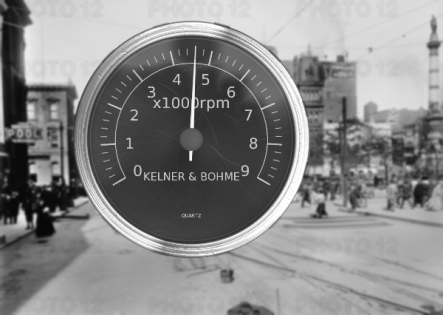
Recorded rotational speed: 4600,rpm
